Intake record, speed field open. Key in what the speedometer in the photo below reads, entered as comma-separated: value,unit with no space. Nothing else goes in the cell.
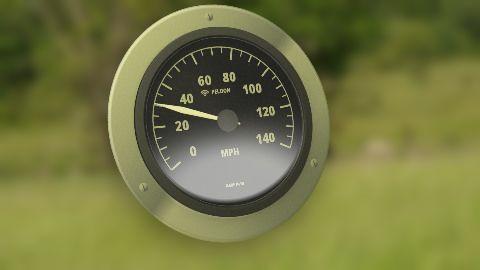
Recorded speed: 30,mph
